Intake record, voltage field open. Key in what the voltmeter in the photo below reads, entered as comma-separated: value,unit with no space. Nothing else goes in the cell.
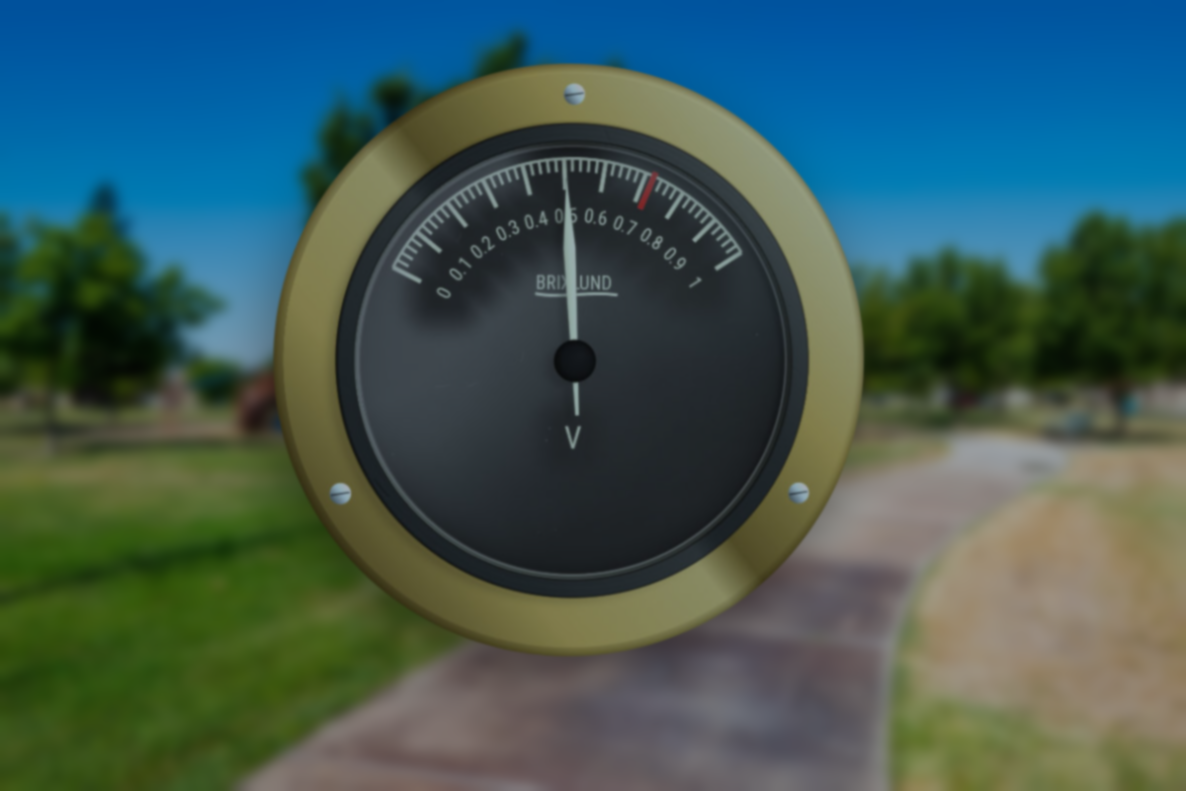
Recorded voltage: 0.5,V
